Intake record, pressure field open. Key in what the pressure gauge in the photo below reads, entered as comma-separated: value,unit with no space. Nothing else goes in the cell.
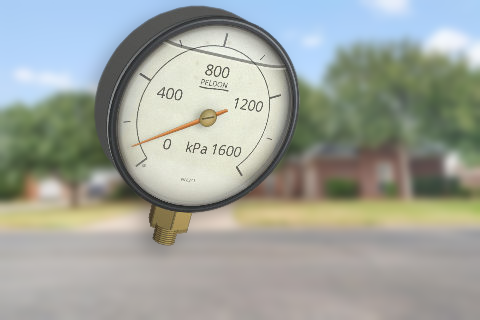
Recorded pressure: 100,kPa
